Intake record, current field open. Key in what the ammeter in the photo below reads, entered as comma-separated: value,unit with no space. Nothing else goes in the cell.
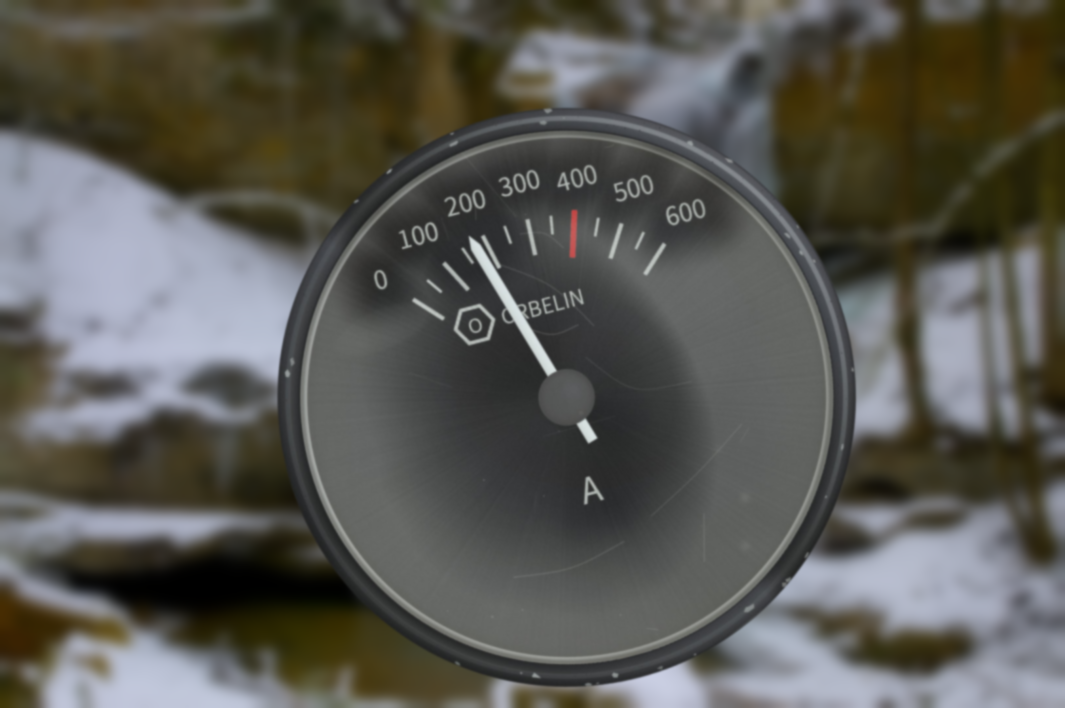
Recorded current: 175,A
